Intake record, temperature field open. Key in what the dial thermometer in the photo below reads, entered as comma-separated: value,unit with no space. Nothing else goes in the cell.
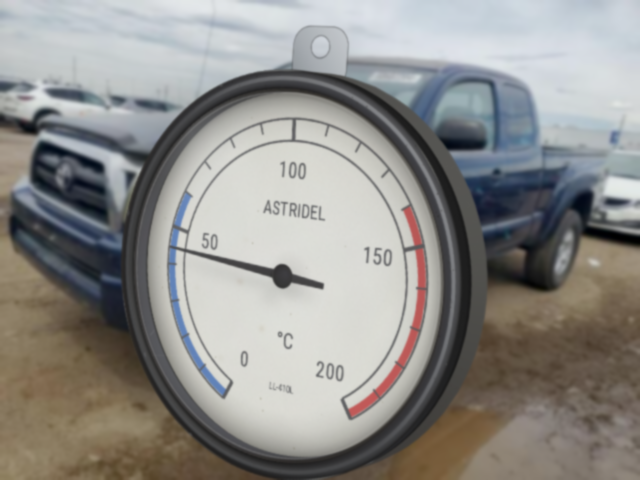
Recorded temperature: 45,°C
